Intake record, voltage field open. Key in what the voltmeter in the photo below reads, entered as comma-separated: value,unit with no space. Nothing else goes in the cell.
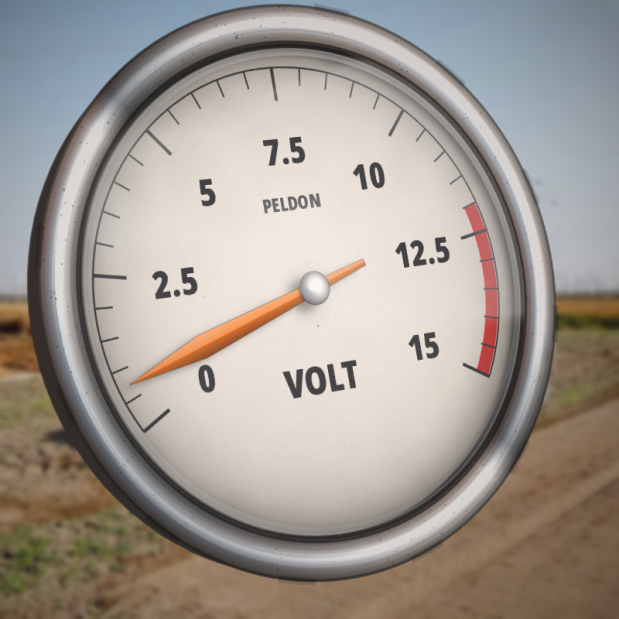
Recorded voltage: 0.75,V
